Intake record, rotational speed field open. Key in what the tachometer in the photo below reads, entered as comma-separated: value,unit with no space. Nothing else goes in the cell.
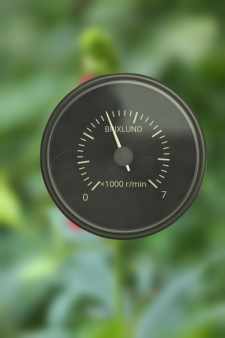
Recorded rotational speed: 3000,rpm
